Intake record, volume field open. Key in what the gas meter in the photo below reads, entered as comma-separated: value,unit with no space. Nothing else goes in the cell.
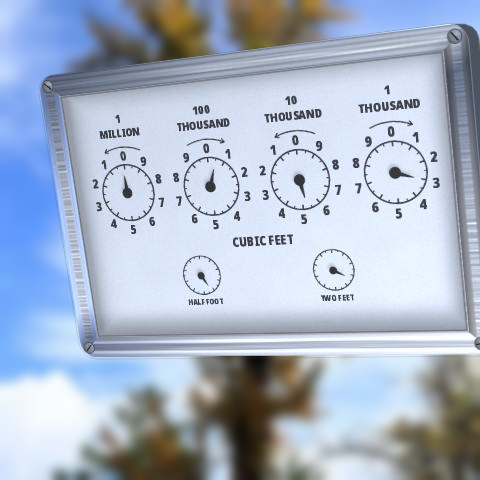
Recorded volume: 5300,ft³
